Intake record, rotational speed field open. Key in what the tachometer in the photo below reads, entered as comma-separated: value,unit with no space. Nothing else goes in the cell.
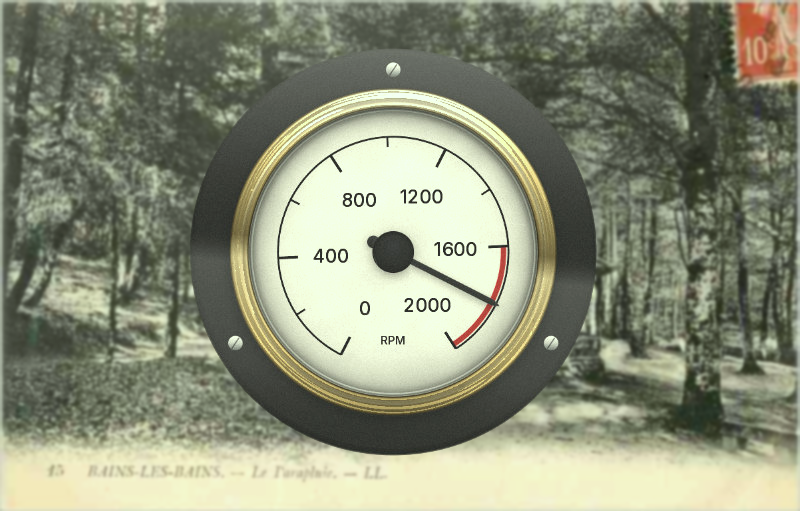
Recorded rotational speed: 1800,rpm
